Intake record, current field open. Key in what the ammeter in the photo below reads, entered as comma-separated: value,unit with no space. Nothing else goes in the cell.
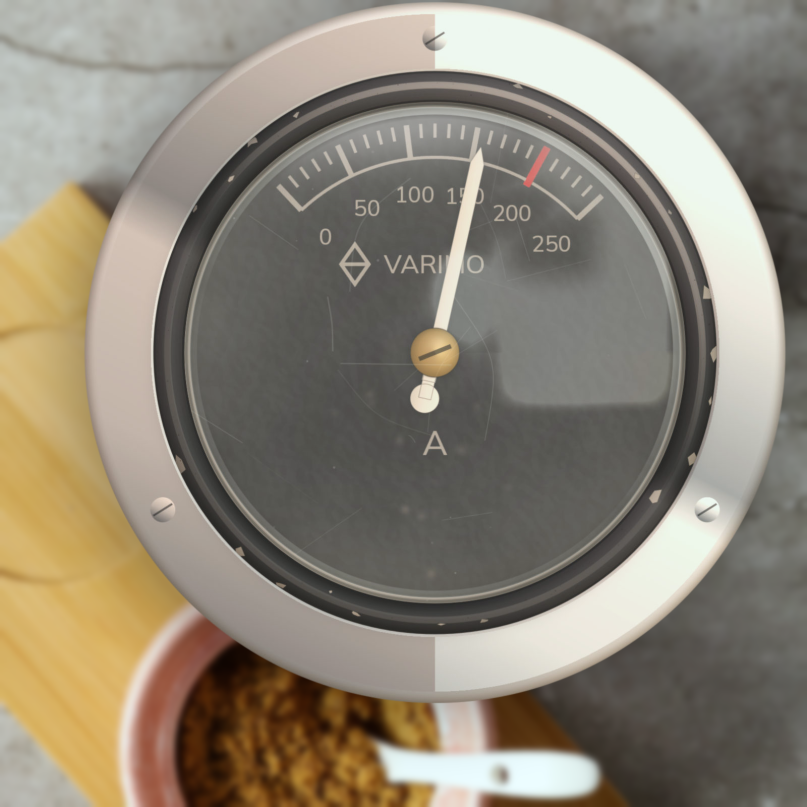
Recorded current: 155,A
